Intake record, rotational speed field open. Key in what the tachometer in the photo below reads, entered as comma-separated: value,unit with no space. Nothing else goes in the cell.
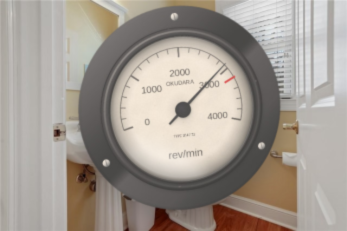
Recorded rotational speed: 2900,rpm
